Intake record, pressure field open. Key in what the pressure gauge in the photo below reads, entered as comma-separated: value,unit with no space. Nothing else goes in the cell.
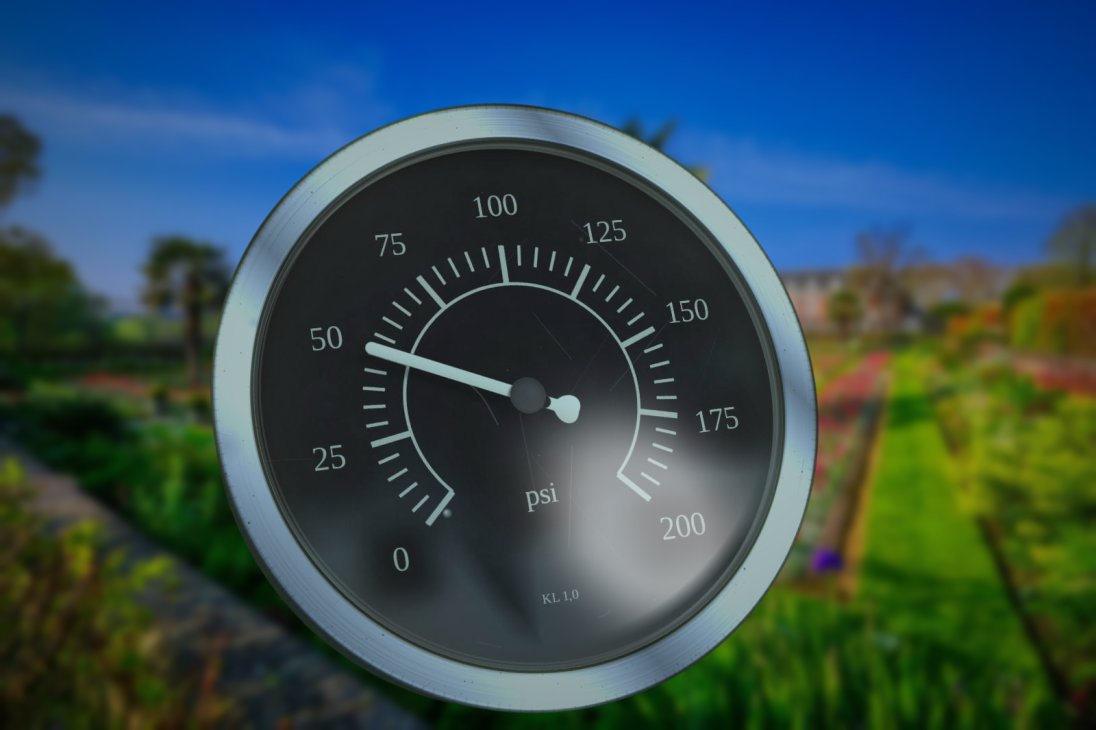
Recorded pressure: 50,psi
